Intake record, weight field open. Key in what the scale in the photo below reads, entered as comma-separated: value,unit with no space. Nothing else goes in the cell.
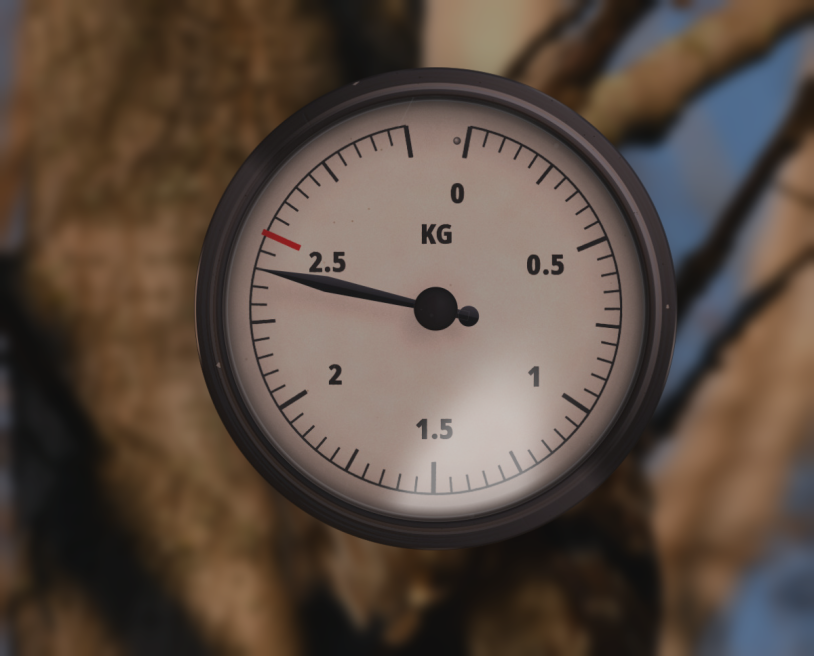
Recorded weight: 2.4,kg
